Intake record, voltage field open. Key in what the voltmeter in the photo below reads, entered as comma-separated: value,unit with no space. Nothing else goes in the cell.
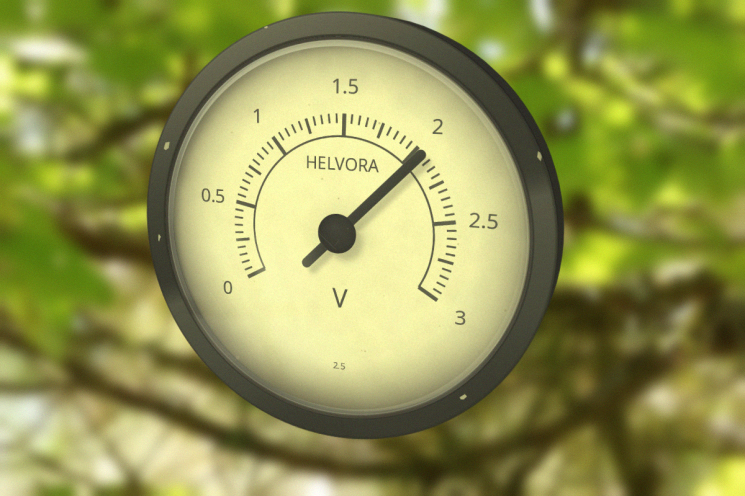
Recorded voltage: 2.05,V
